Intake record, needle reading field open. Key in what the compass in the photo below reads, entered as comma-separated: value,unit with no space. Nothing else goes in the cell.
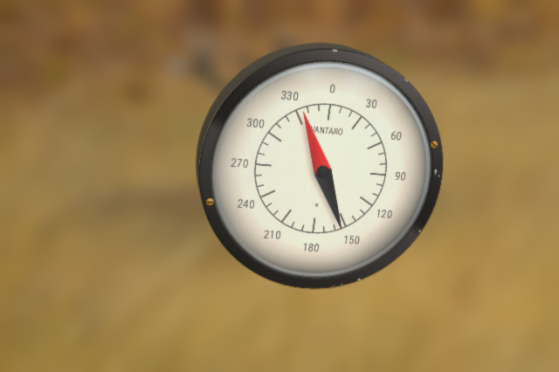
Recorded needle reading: 335,°
